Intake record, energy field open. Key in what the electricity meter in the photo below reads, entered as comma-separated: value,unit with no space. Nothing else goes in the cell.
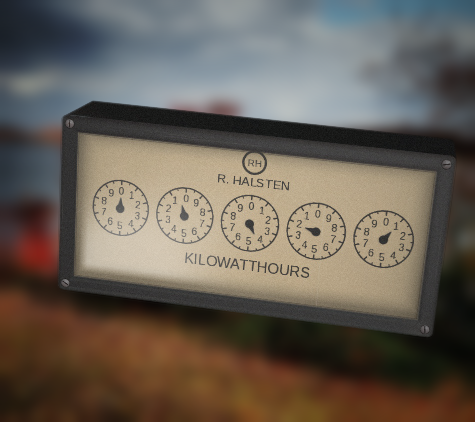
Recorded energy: 421,kWh
